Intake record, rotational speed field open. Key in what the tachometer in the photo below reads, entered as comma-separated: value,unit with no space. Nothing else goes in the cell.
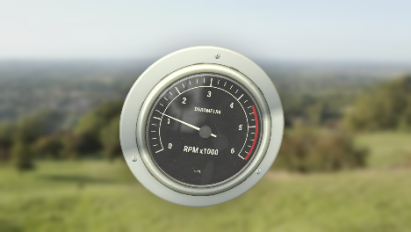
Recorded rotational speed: 1200,rpm
